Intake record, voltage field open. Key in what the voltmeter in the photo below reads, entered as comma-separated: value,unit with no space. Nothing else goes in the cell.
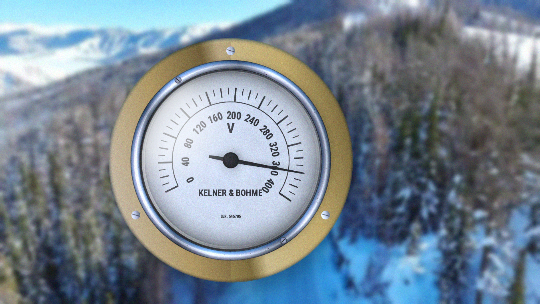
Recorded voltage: 360,V
